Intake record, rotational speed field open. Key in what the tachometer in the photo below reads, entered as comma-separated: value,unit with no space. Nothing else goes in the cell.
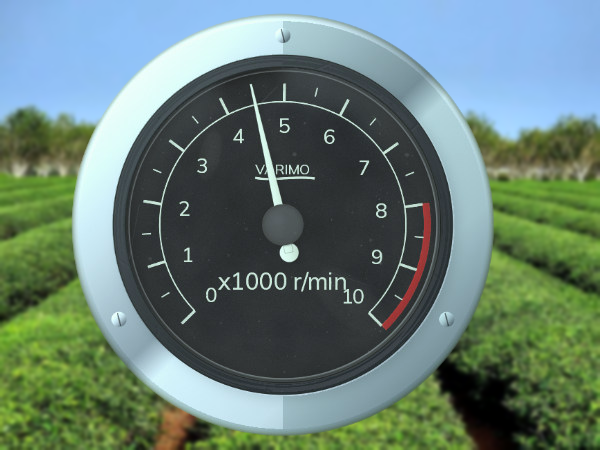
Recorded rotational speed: 4500,rpm
